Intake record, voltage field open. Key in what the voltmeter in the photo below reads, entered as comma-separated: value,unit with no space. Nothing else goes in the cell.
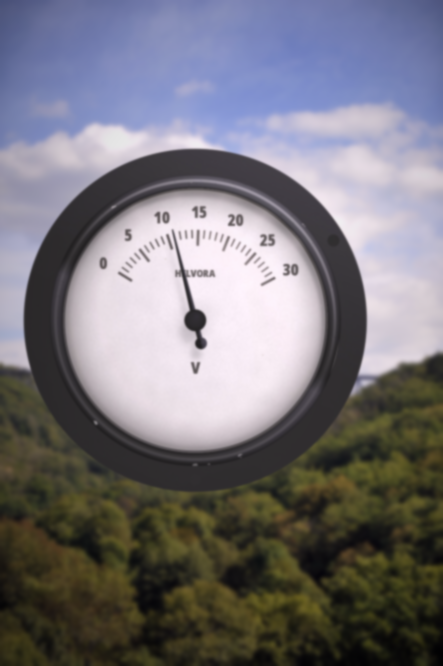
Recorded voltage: 11,V
